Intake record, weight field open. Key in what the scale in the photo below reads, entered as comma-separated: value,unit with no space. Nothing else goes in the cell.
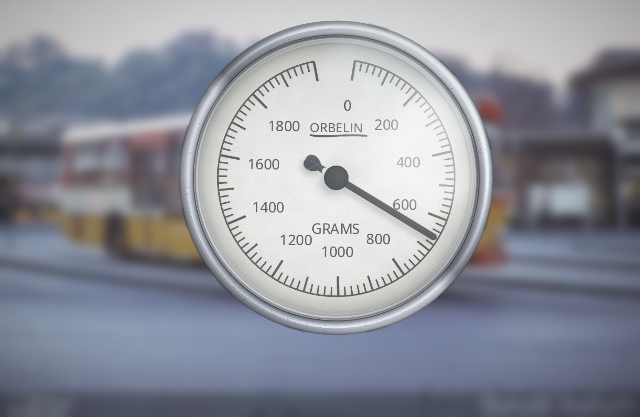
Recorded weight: 660,g
